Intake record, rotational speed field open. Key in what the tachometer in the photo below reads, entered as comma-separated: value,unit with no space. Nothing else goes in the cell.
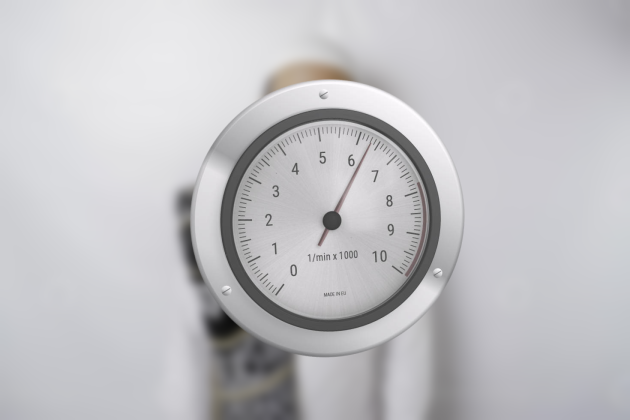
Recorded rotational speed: 6300,rpm
